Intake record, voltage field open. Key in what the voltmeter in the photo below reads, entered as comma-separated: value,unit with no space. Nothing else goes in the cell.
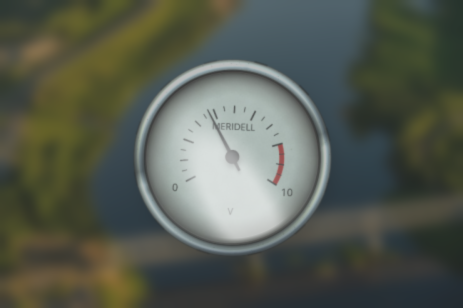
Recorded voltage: 3.75,V
